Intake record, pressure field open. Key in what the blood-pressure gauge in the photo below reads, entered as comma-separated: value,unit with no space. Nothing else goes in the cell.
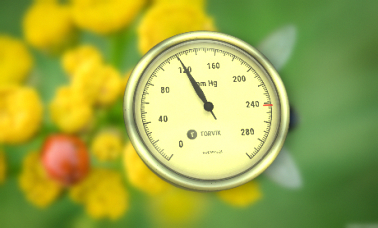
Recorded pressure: 120,mmHg
